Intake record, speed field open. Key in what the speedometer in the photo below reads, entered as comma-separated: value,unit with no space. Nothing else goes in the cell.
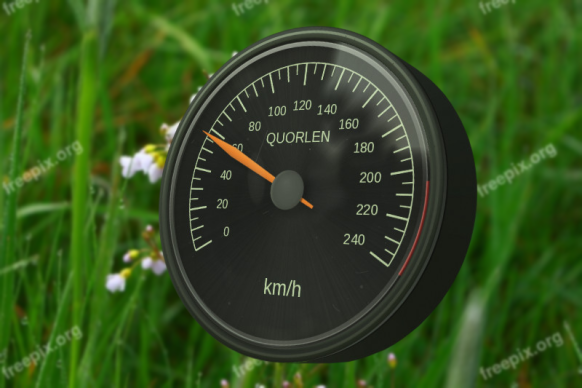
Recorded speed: 57.5,km/h
